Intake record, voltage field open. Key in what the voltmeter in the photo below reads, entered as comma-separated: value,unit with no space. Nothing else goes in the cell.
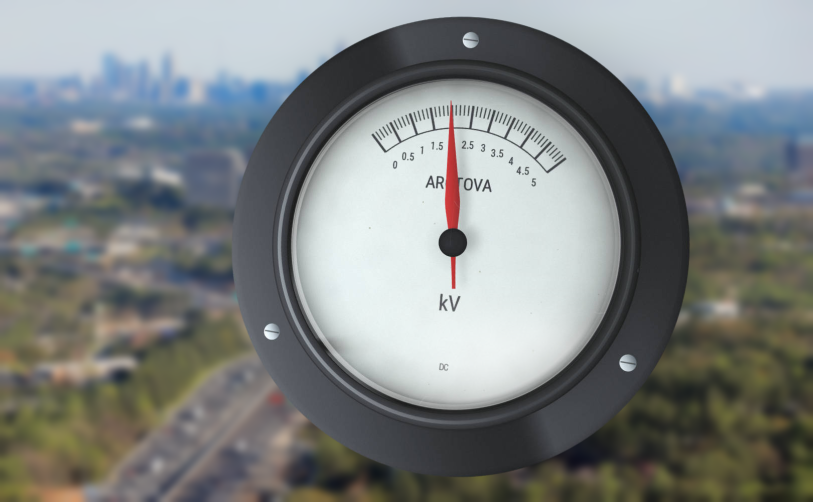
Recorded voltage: 2,kV
